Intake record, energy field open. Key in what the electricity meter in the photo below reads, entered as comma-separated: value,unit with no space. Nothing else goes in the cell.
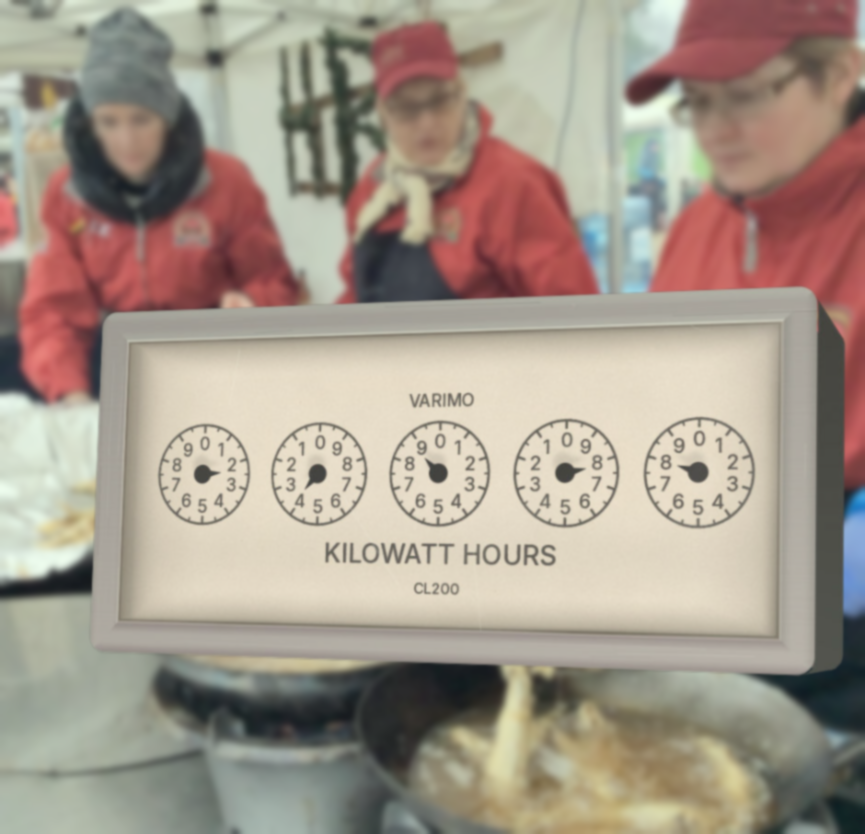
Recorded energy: 23878,kWh
